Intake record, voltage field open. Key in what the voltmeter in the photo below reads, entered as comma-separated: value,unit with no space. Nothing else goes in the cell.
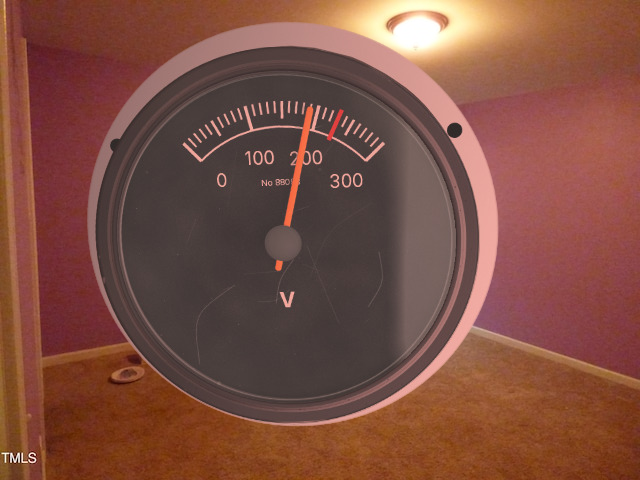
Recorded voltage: 190,V
